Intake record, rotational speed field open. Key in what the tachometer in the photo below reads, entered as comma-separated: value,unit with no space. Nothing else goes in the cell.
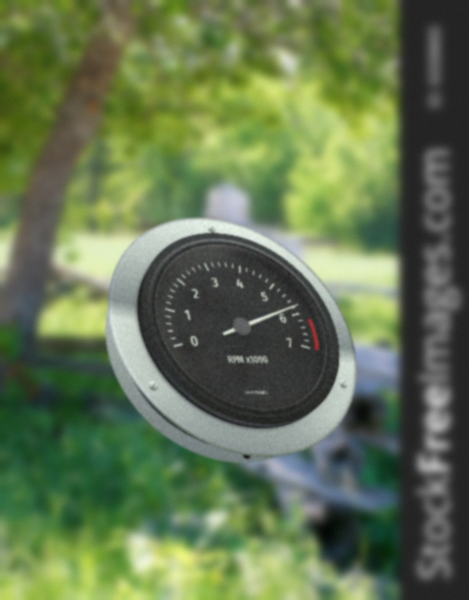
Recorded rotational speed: 5800,rpm
